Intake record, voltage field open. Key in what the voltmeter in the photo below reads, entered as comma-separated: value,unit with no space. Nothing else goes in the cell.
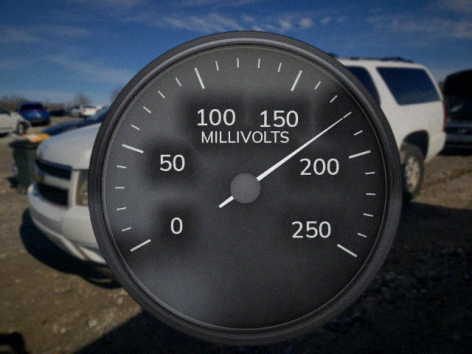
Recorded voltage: 180,mV
